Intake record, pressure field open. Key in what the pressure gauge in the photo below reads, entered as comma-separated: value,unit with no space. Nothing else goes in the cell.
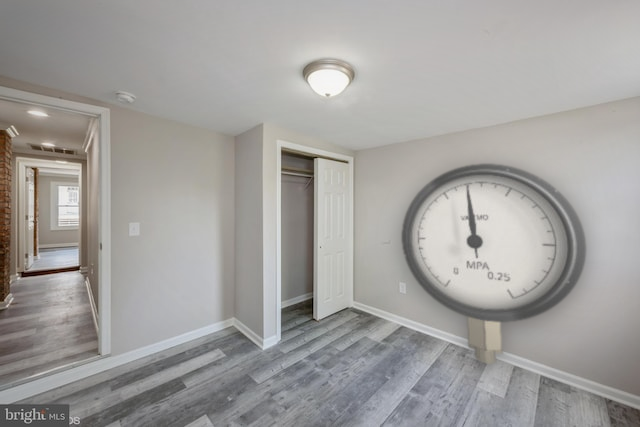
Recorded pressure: 0.12,MPa
